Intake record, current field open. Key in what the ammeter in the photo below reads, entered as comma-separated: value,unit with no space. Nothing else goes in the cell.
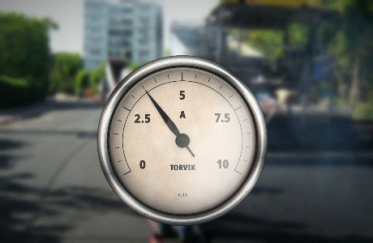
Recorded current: 3.5,A
